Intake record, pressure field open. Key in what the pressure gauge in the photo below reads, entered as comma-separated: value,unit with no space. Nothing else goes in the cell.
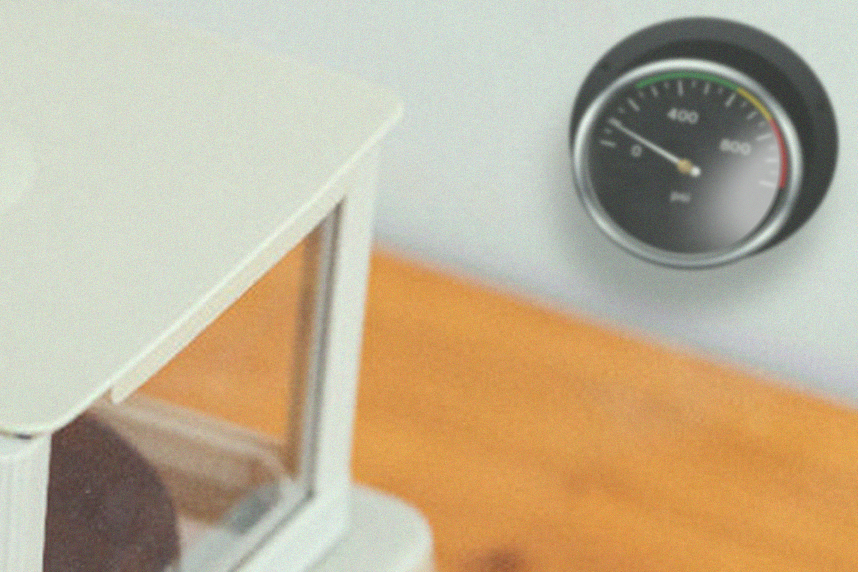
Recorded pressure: 100,psi
